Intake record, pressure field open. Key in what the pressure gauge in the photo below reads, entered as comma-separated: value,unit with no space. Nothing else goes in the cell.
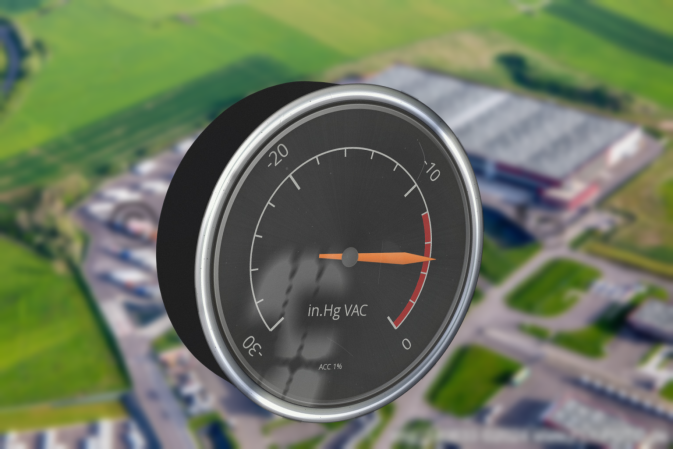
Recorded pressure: -5,inHg
